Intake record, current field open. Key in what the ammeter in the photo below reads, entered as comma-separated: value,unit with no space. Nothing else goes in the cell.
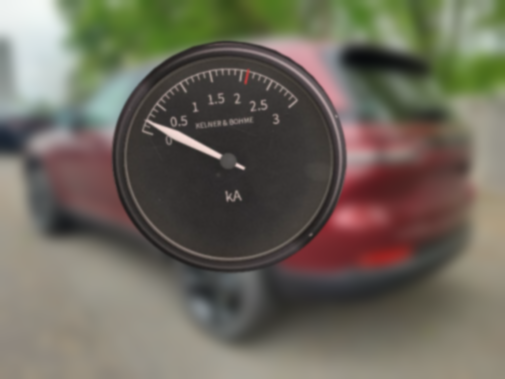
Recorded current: 0.2,kA
